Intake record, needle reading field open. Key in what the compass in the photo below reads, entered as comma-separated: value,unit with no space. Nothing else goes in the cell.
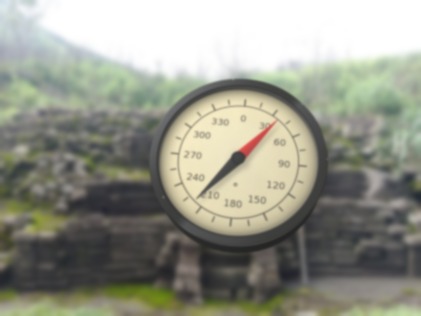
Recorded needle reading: 37.5,°
